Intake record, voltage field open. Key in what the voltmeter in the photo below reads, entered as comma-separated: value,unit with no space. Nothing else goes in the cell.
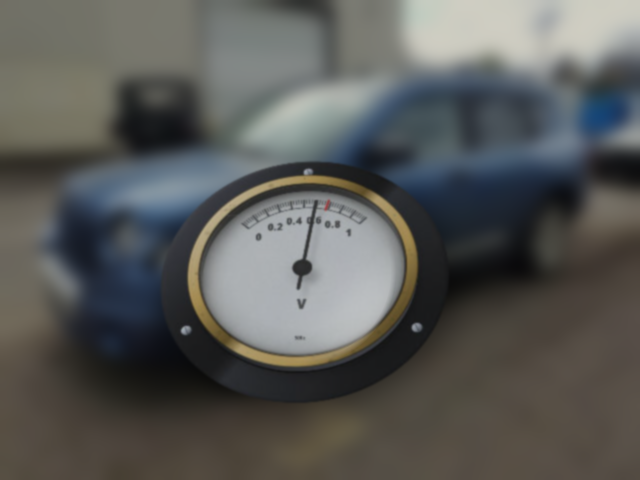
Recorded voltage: 0.6,V
